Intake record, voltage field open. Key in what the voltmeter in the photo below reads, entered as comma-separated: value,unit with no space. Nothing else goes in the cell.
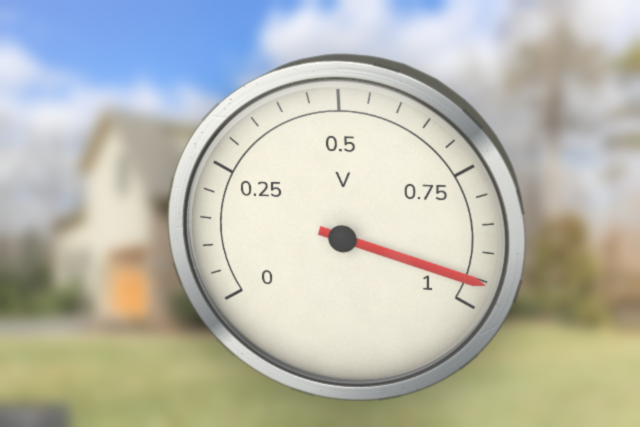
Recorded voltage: 0.95,V
